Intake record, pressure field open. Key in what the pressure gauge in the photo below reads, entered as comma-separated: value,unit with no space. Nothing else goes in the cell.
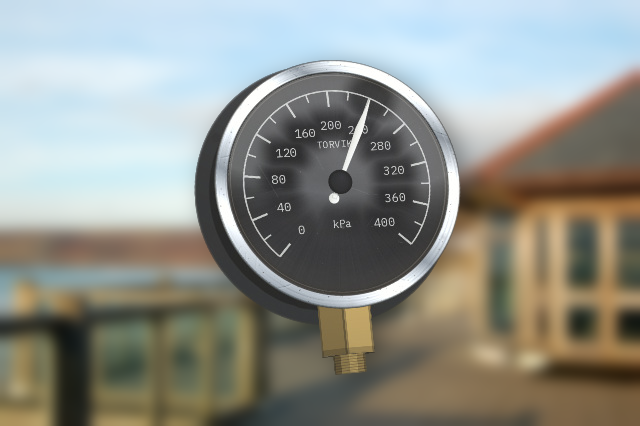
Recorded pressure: 240,kPa
